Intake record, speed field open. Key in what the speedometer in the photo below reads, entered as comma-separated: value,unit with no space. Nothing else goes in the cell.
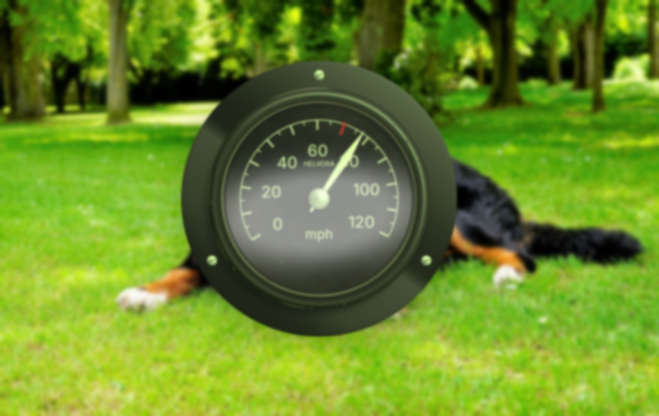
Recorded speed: 77.5,mph
